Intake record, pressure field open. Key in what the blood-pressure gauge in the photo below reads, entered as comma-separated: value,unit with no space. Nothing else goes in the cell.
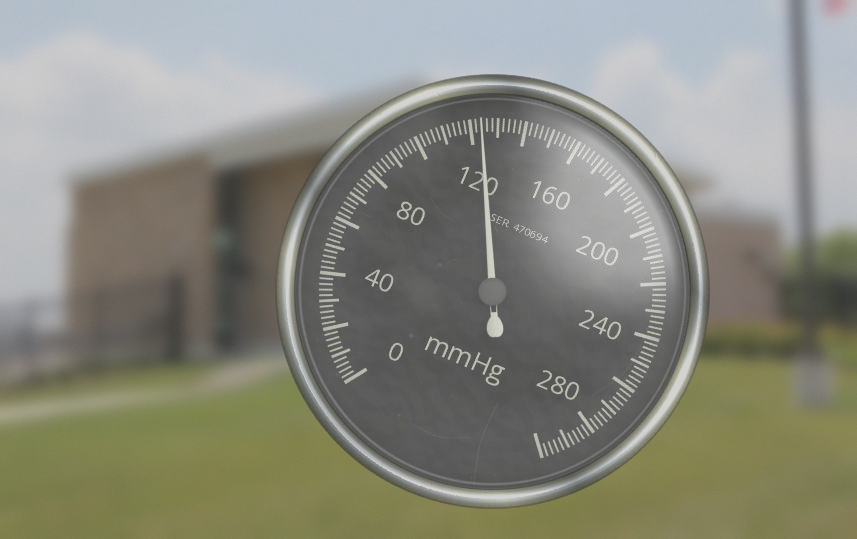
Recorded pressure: 124,mmHg
